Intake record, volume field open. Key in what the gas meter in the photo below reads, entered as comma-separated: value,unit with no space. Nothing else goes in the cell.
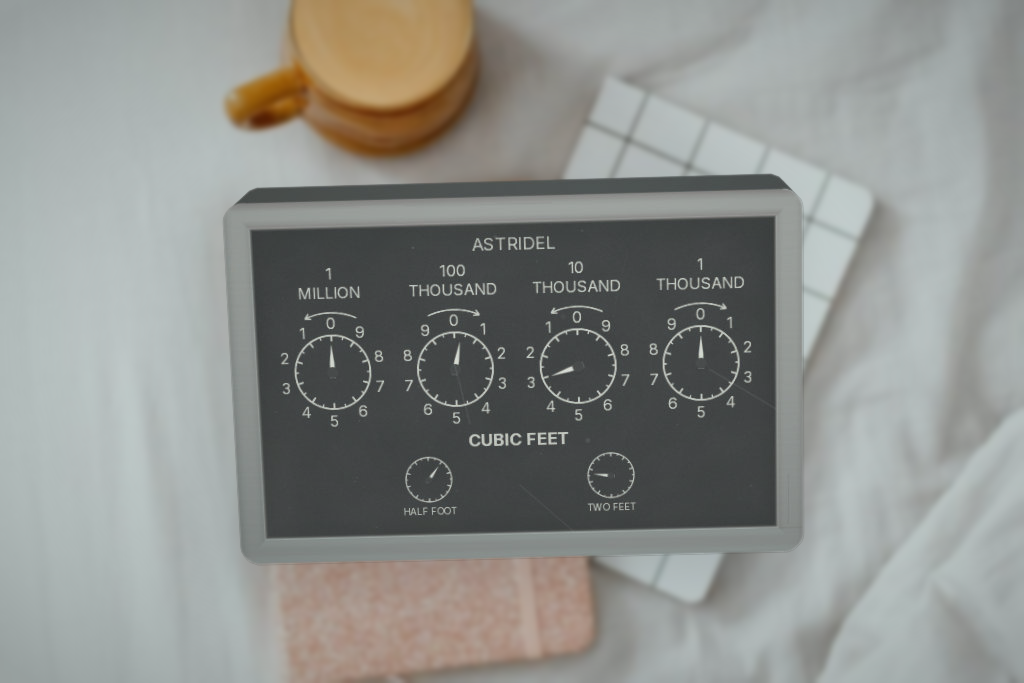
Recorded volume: 3000,ft³
